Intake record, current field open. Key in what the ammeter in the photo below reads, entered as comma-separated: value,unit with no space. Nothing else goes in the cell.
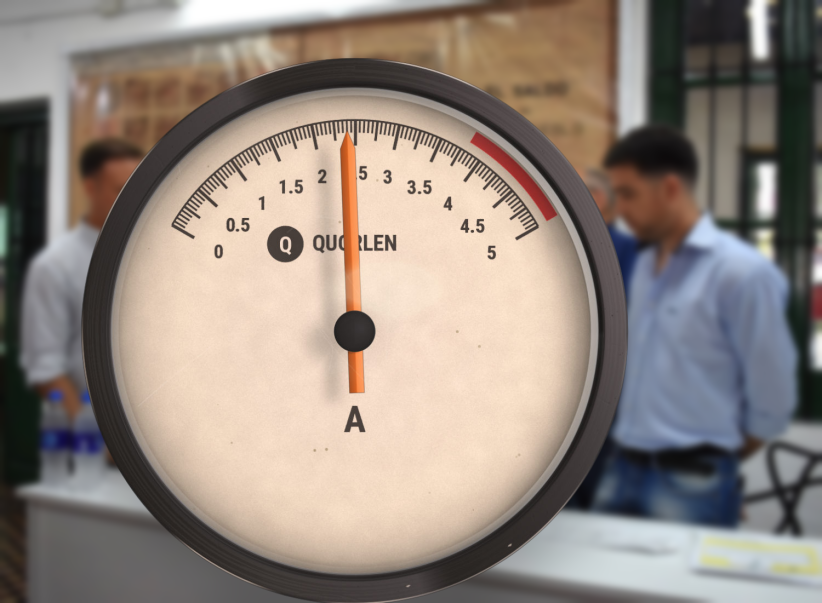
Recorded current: 2.4,A
